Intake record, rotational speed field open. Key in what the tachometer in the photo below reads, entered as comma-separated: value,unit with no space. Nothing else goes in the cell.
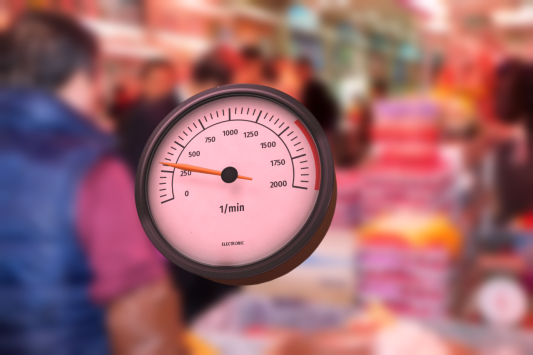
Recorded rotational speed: 300,rpm
